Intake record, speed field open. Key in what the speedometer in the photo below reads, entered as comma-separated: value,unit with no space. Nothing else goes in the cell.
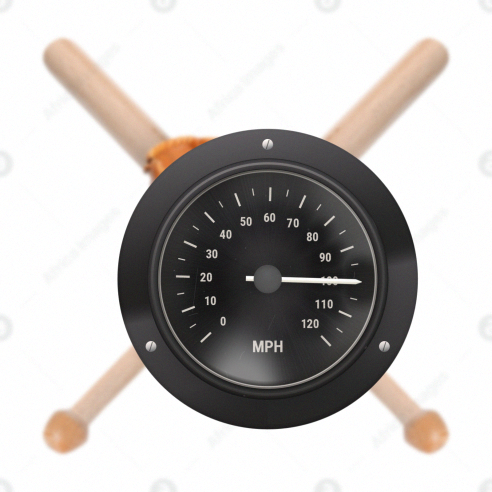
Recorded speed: 100,mph
